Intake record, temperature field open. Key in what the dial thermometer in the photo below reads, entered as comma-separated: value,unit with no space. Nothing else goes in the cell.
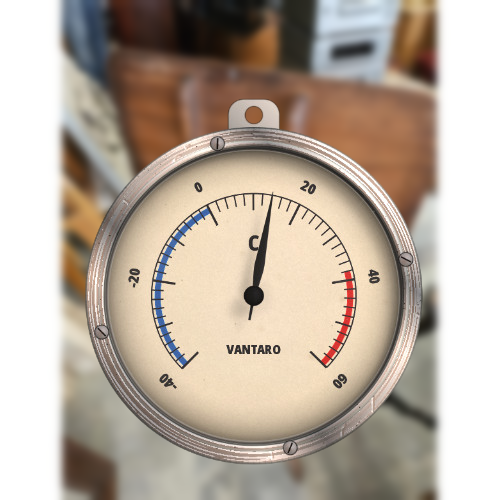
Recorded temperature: 14,°C
